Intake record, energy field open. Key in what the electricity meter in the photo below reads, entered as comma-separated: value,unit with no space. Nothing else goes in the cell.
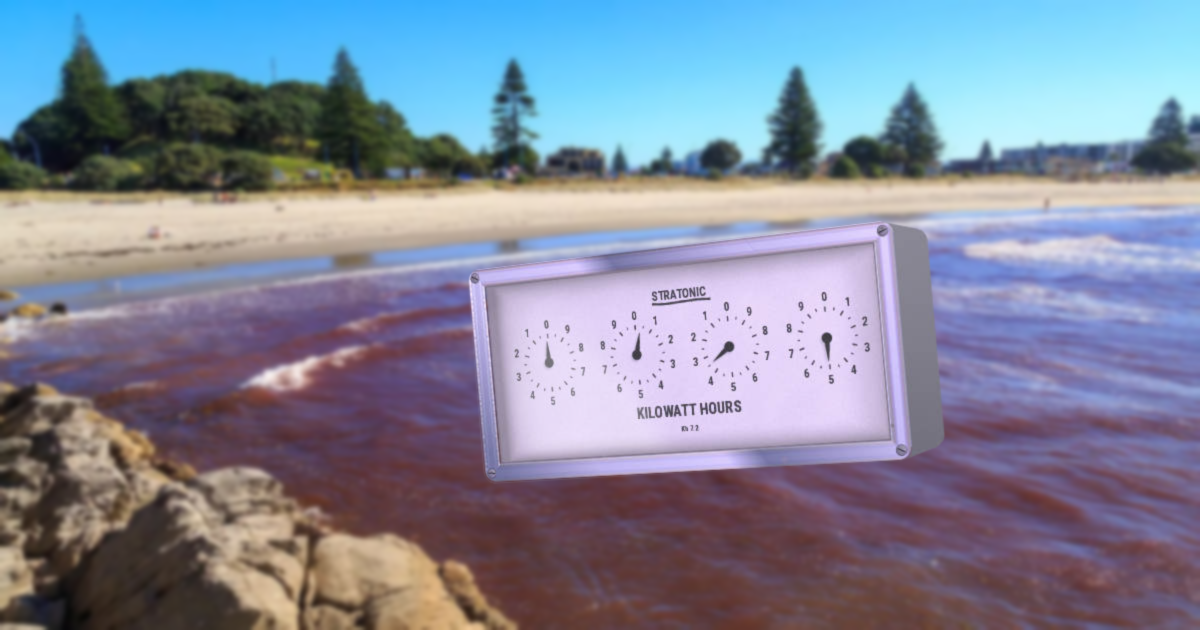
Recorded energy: 35,kWh
